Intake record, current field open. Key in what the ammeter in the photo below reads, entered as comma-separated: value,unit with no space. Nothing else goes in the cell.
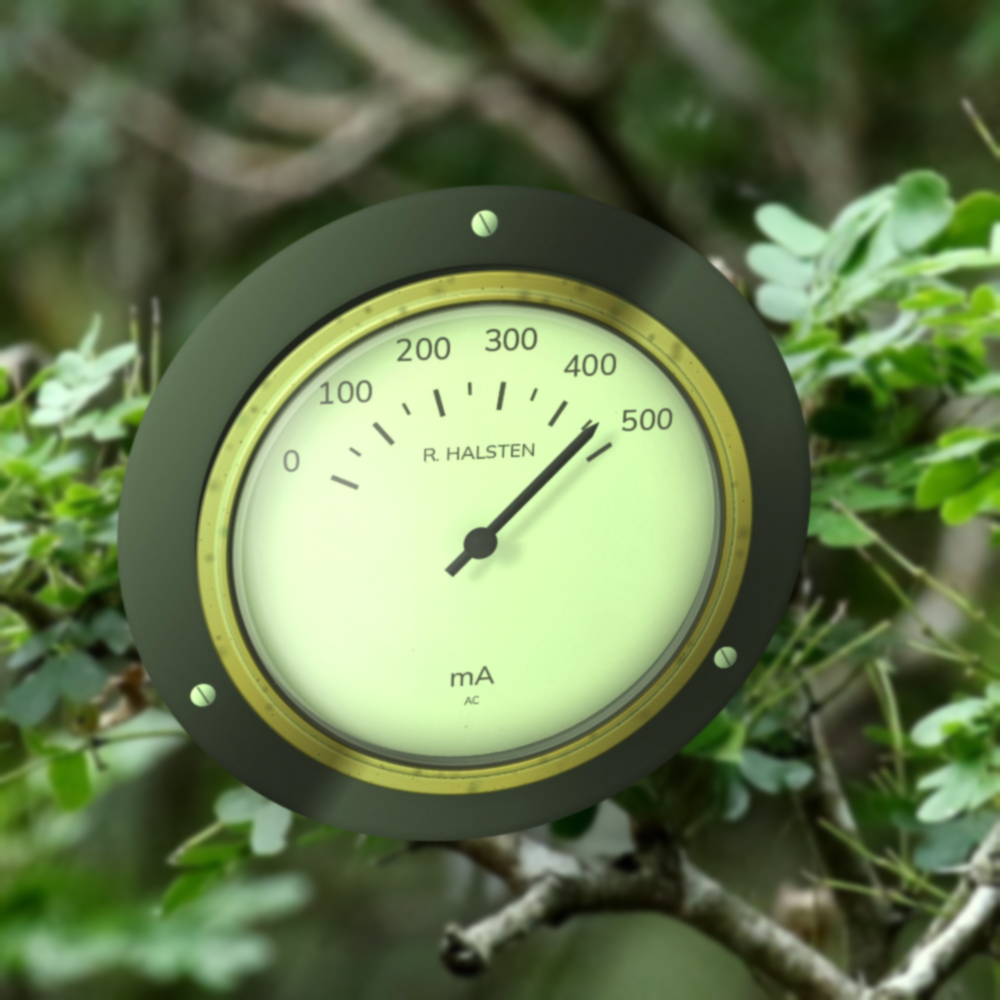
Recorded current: 450,mA
